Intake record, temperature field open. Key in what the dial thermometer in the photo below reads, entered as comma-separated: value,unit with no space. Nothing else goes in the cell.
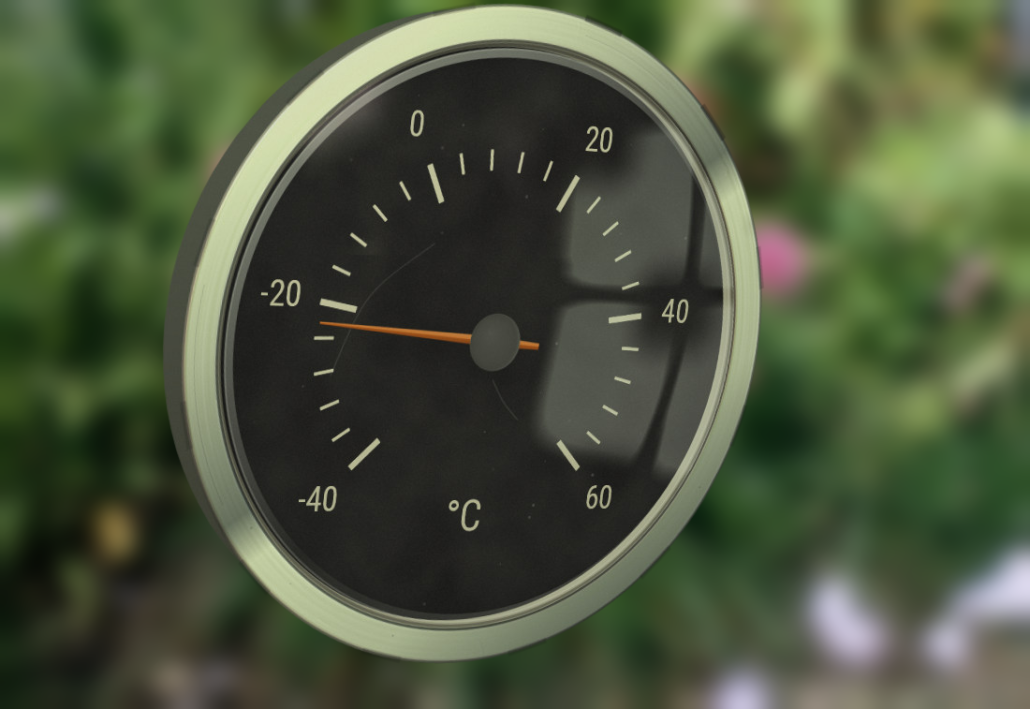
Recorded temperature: -22,°C
